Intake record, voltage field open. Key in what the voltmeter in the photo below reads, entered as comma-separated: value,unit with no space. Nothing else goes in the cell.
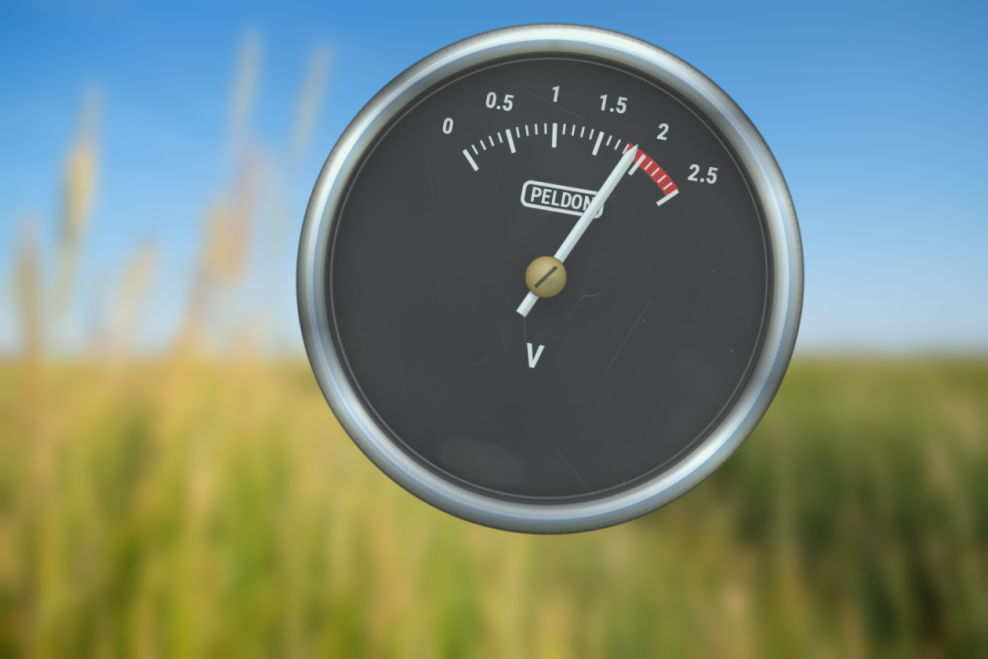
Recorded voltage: 1.9,V
